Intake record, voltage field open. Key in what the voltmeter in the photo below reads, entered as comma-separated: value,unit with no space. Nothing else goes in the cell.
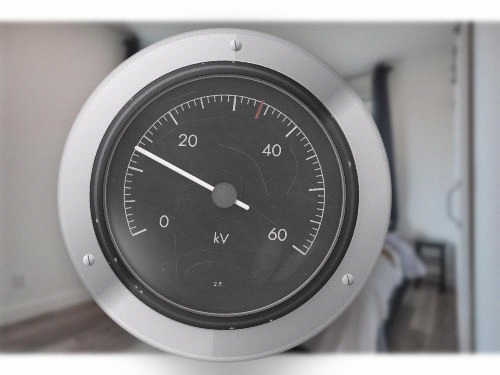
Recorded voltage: 13,kV
